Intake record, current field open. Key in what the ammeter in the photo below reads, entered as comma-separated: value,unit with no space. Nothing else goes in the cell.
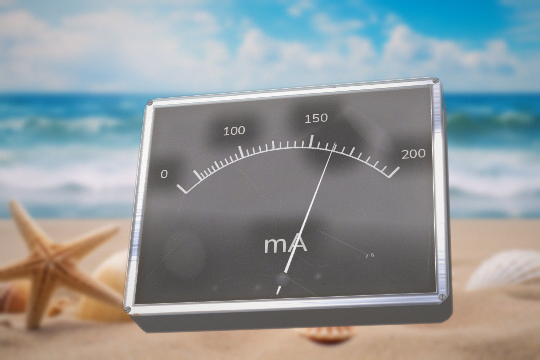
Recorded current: 165,mA
